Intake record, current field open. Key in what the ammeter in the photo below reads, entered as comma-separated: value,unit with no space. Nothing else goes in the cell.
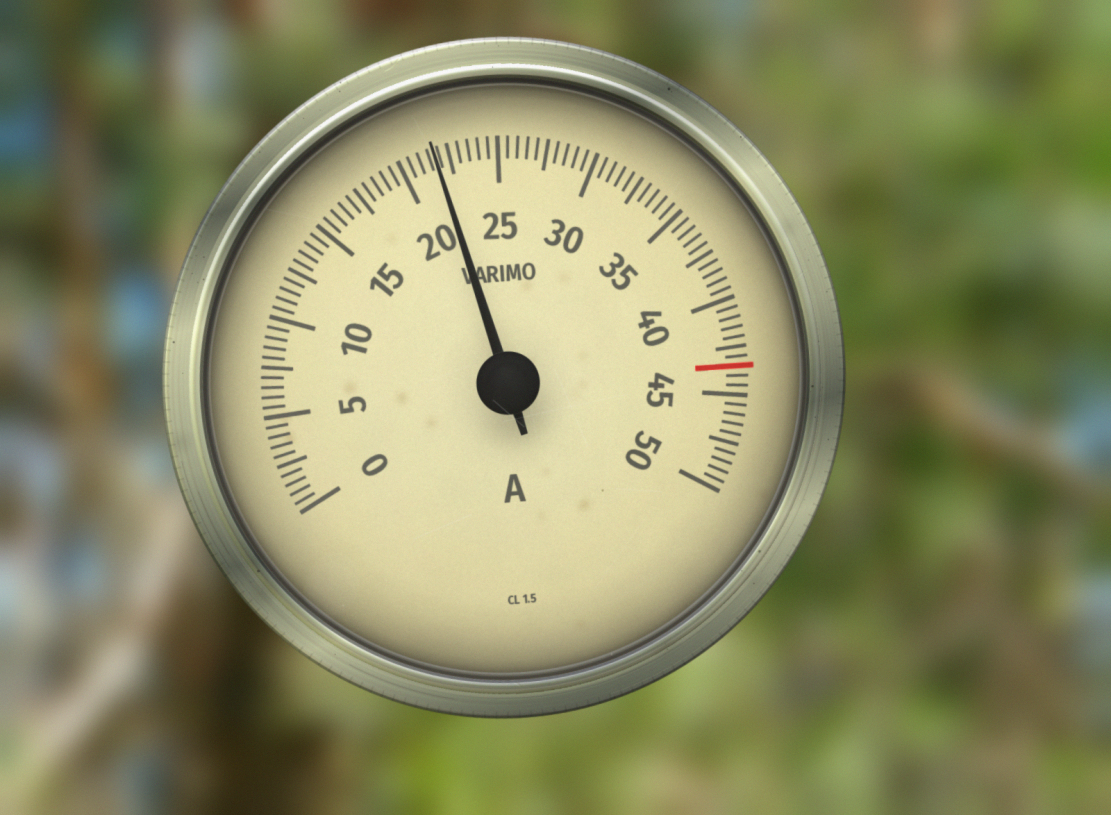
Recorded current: 21.75,A
